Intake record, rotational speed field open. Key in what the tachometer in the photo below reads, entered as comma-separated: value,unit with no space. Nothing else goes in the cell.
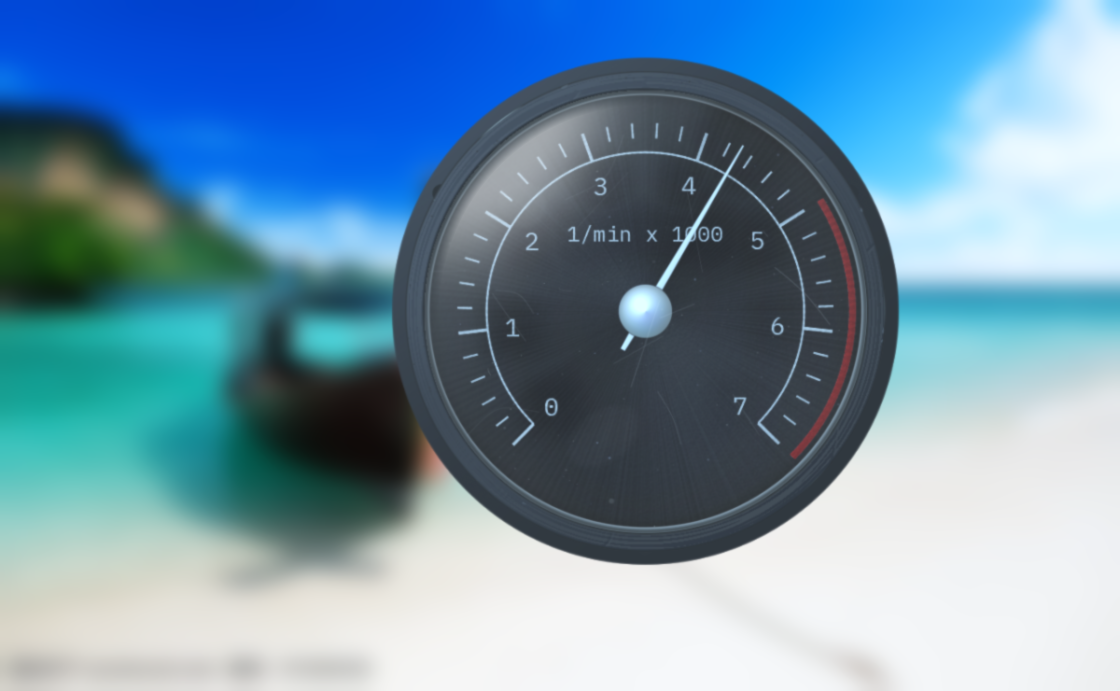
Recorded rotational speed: 4300,rpm
